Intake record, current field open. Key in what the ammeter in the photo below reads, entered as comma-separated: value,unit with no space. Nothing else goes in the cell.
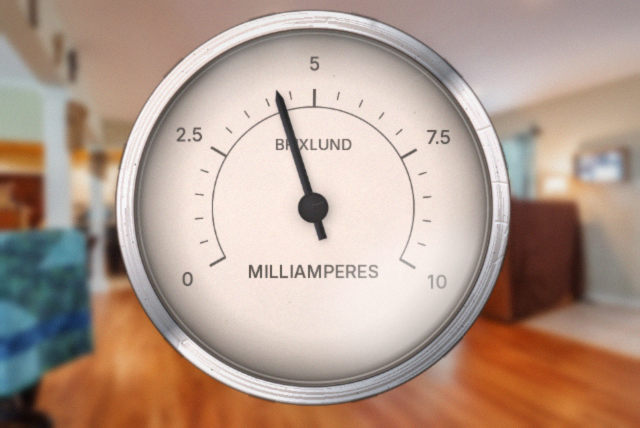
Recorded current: 4.25,mA
